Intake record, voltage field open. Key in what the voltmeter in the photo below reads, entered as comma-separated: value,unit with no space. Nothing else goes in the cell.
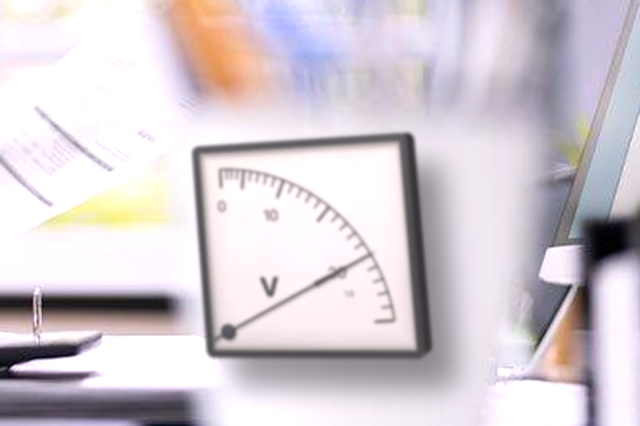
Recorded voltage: 20,V
